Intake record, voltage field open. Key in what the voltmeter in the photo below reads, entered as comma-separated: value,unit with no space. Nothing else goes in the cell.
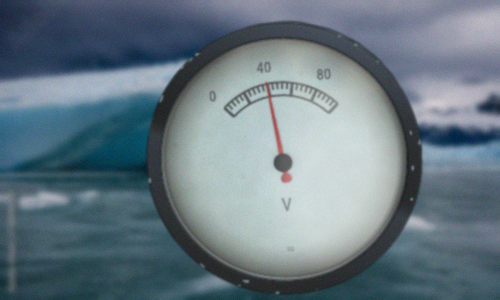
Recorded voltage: 40,V
